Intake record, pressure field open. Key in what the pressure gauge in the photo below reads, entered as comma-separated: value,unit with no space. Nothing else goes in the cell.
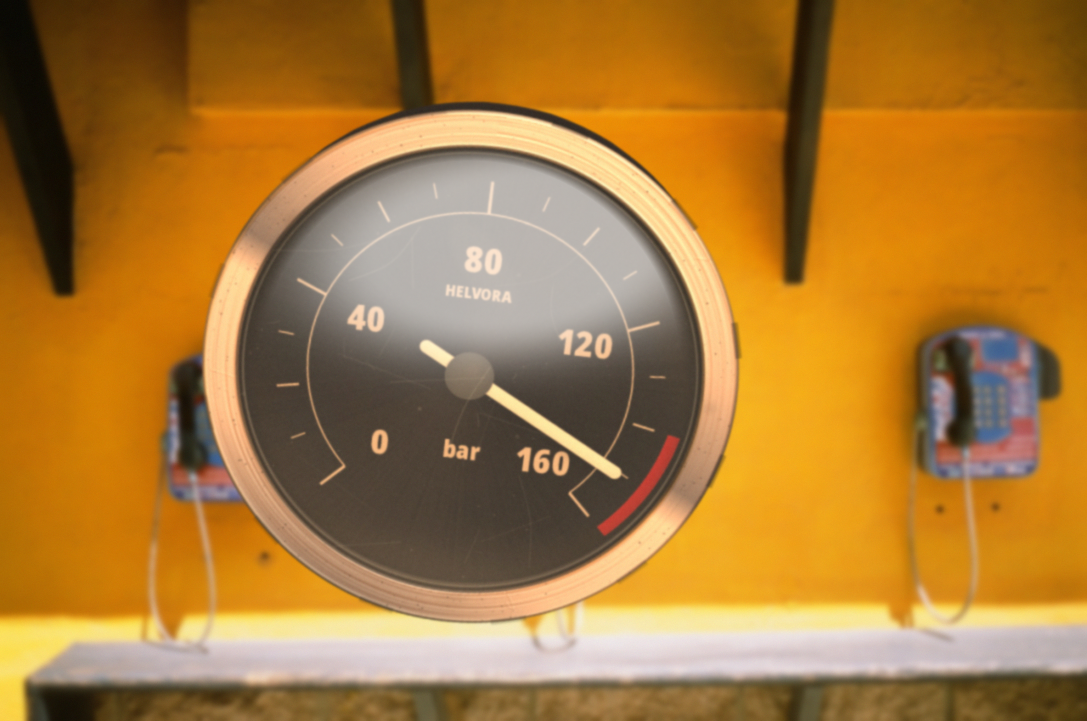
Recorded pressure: 150,bar
